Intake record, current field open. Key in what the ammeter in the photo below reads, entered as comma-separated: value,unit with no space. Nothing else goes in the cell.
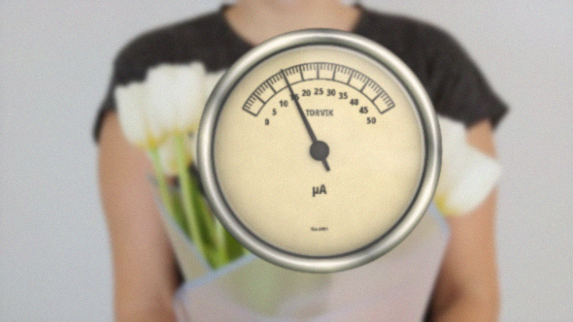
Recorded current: 15,µA
